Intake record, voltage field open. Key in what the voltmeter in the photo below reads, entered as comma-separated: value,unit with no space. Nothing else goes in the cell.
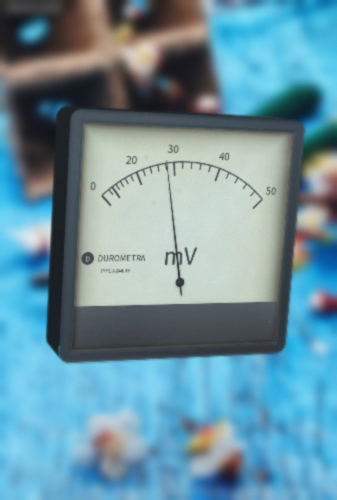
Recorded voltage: 28,mV
